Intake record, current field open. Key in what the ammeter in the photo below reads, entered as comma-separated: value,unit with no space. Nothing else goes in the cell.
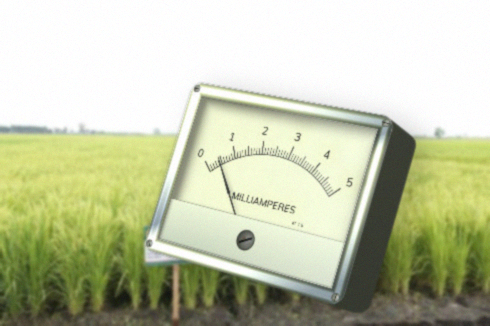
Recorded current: 0.5,mA
